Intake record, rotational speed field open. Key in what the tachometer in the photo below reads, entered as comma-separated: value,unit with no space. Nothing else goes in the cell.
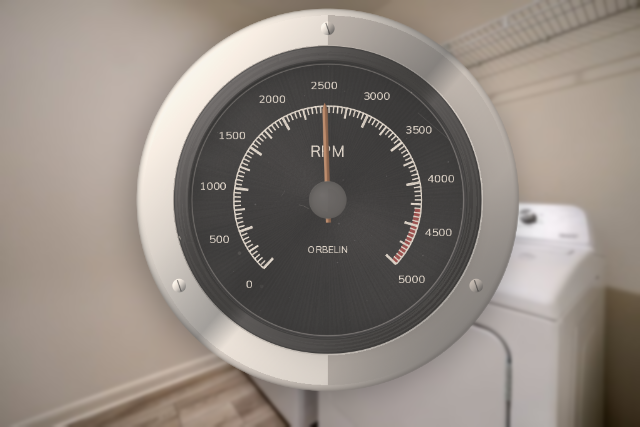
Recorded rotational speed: 2500,rpm
